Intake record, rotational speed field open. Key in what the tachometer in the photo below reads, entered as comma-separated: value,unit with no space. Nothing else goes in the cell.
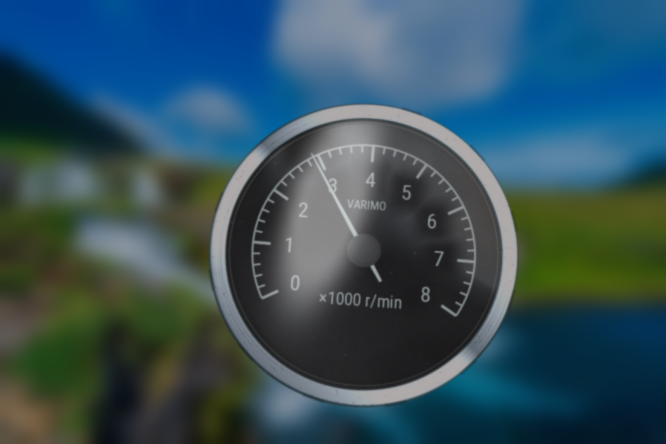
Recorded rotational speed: 2900,rpm
